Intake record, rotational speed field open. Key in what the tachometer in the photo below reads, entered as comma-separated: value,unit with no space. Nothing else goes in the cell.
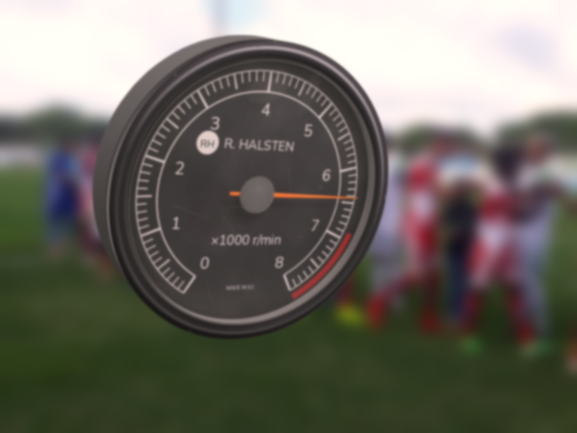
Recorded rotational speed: 6400,rpm
